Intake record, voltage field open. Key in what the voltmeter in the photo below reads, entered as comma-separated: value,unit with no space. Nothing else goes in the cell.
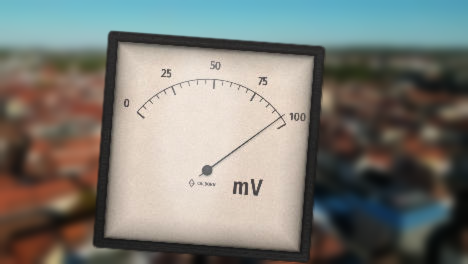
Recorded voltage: 95,mV
